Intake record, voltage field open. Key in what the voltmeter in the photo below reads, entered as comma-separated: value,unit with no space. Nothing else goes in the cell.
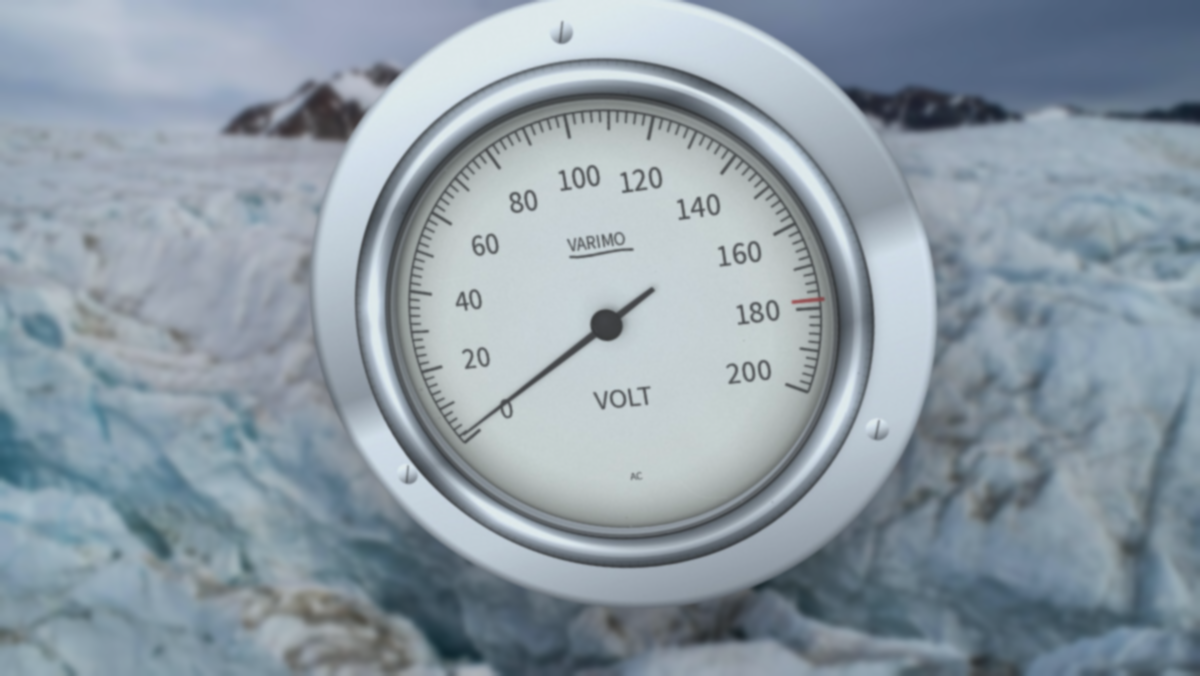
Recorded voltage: 2,V
